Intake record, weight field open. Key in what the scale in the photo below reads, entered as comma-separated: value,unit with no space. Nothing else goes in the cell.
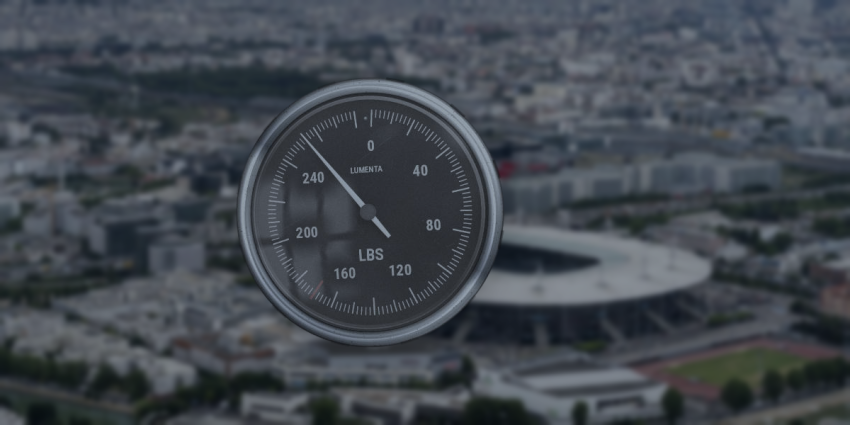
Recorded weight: 254,lb
